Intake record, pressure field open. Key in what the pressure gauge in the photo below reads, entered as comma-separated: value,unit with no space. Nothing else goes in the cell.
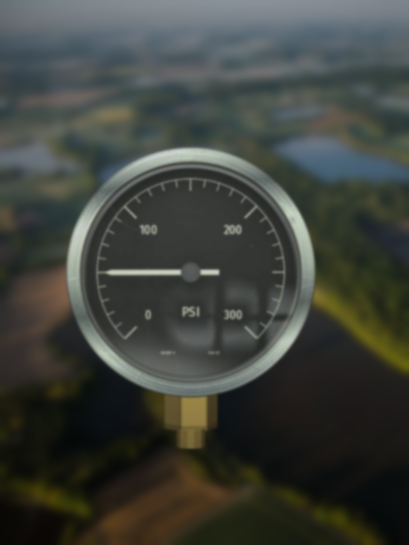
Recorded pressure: 50,psi
